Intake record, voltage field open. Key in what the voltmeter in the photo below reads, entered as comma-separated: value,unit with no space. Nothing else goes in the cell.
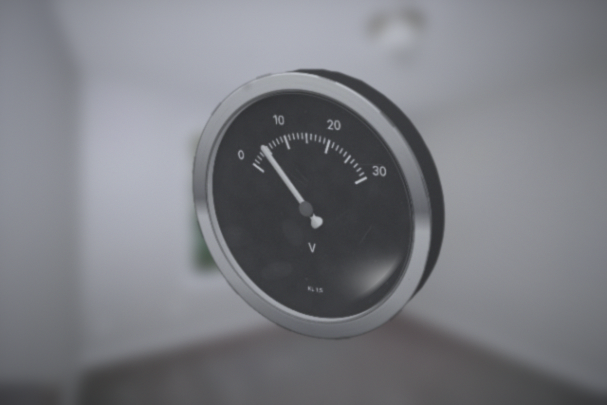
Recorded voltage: 5,V
